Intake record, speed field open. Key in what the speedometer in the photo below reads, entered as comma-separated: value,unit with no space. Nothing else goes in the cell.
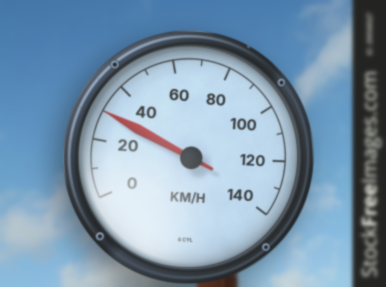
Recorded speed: 30,km/h
